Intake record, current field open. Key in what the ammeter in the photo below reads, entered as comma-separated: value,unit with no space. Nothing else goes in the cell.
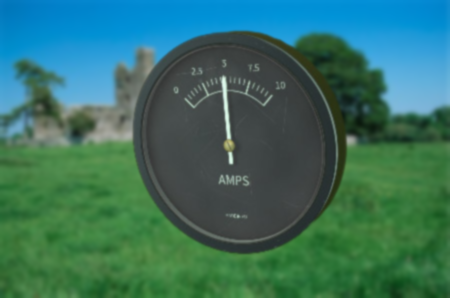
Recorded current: 5,A
